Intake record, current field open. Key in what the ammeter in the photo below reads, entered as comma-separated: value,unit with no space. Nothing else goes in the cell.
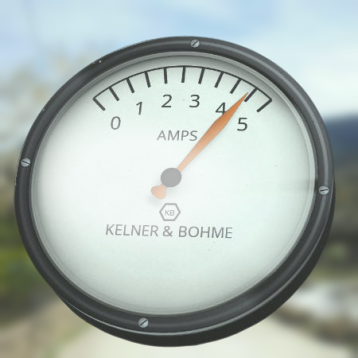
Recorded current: 4.5,A
